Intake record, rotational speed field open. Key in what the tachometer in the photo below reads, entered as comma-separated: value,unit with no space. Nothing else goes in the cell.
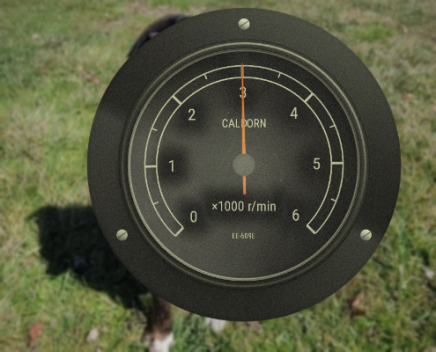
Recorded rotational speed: 3000,rpm
